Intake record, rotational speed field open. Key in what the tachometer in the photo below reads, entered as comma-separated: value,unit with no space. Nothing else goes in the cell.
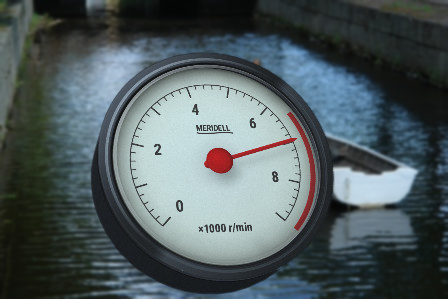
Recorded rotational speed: 7000,rpm
